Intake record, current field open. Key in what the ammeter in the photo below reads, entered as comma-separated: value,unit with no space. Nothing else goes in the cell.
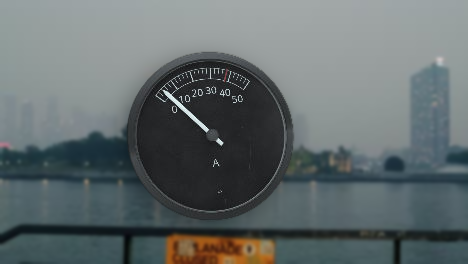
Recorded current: 4,A
